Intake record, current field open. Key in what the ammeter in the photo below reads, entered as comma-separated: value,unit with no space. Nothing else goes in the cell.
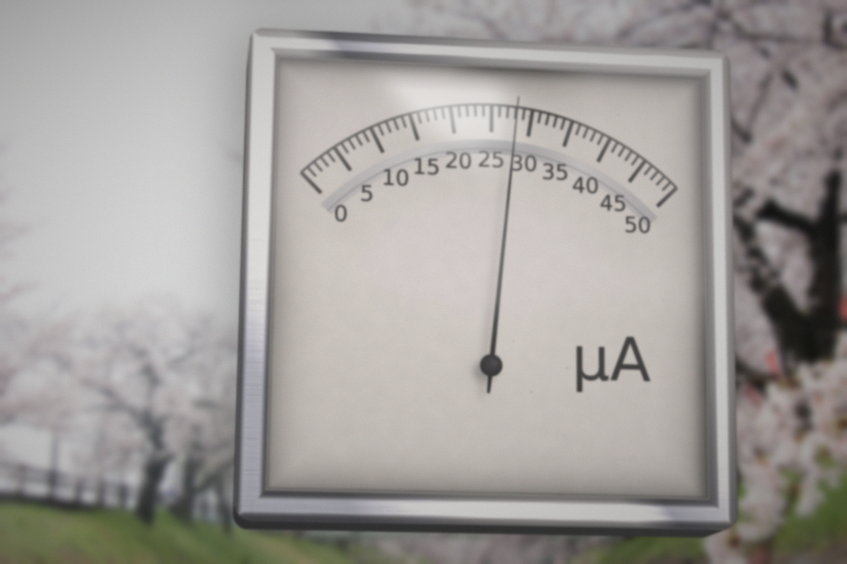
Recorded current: 28,µA
